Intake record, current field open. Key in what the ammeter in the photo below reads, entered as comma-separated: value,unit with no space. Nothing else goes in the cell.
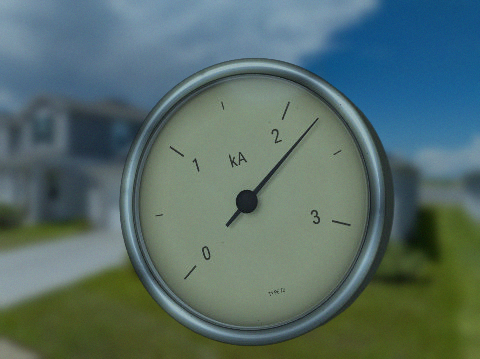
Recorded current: 2.25,kA
